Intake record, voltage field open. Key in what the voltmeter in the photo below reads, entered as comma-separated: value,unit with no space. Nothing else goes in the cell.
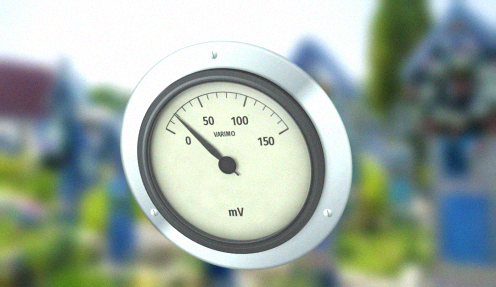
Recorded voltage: 20,mV
